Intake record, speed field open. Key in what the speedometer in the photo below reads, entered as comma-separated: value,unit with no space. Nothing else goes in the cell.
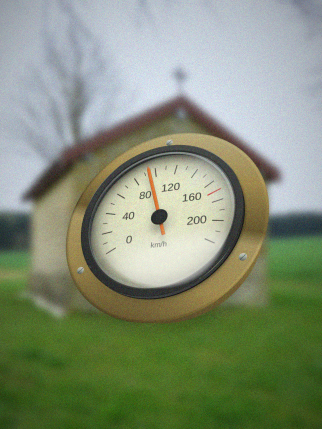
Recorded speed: 95,km/h
